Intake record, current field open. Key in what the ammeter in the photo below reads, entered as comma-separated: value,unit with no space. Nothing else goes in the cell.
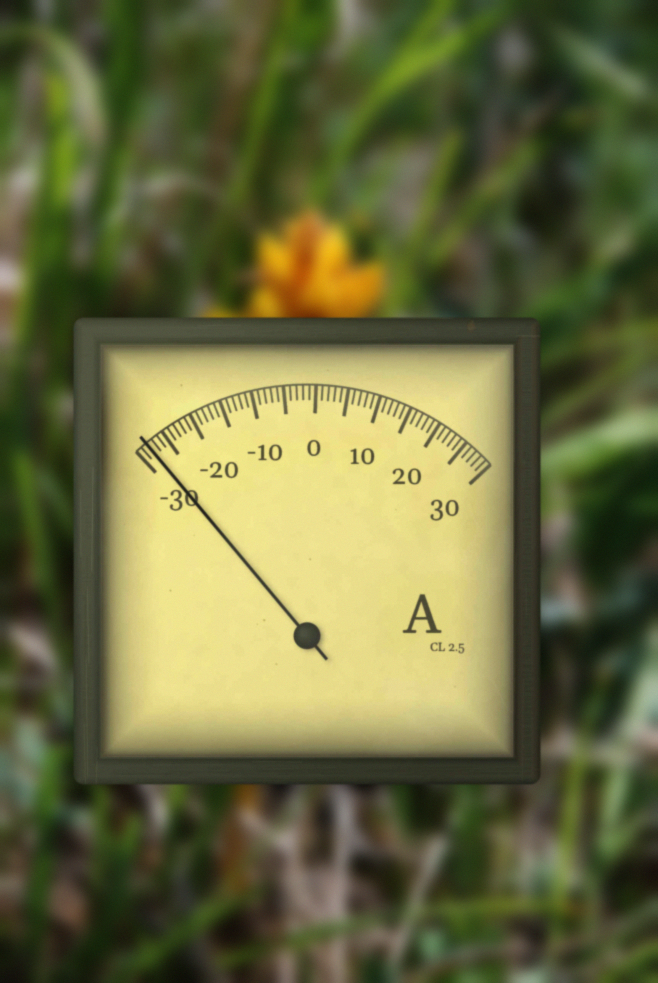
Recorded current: -28,A
